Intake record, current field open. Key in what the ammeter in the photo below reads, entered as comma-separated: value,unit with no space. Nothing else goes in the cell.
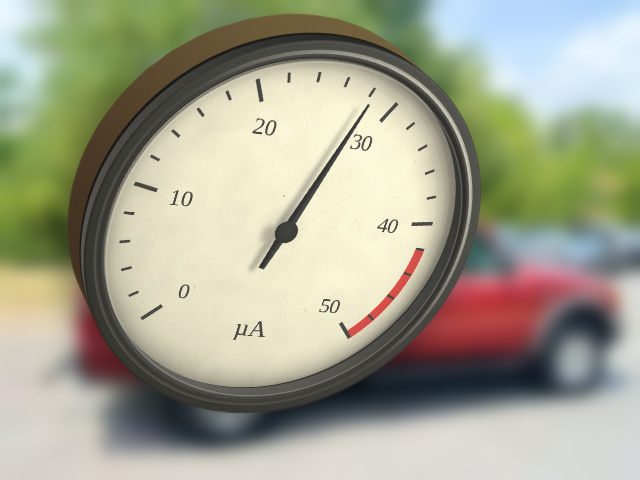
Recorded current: 28,µA
